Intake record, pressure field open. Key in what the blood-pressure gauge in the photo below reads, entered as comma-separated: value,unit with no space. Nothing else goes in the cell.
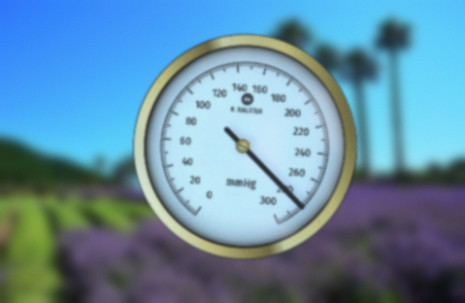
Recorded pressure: 280,mmHg
